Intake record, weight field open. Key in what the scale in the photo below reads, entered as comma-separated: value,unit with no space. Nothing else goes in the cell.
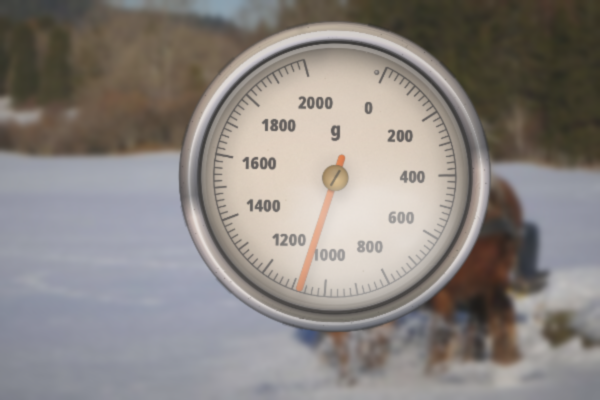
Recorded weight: 1080,g
